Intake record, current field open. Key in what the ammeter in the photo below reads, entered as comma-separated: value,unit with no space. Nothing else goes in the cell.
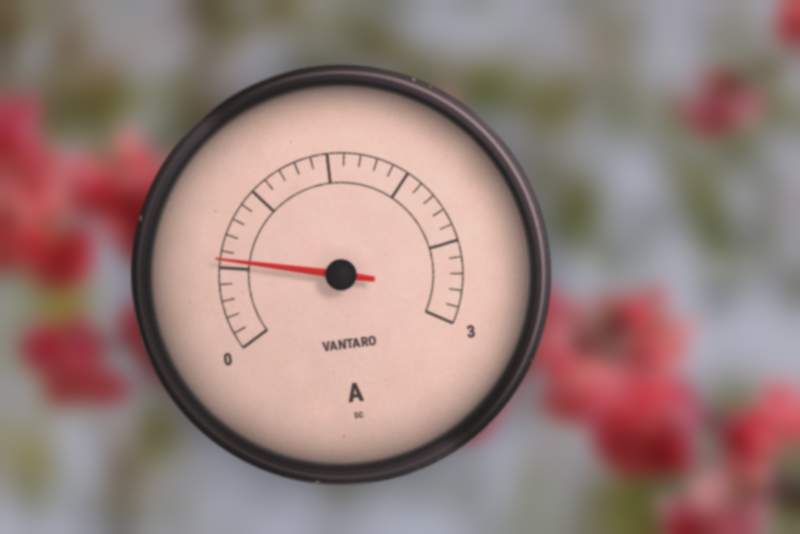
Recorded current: 0.55,A
